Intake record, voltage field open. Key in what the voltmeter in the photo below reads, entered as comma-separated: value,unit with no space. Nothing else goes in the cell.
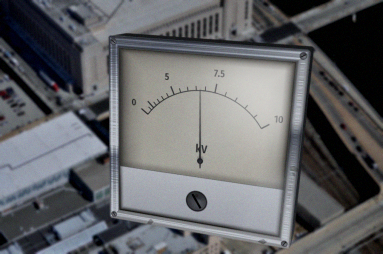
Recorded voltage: 6.75,kV
